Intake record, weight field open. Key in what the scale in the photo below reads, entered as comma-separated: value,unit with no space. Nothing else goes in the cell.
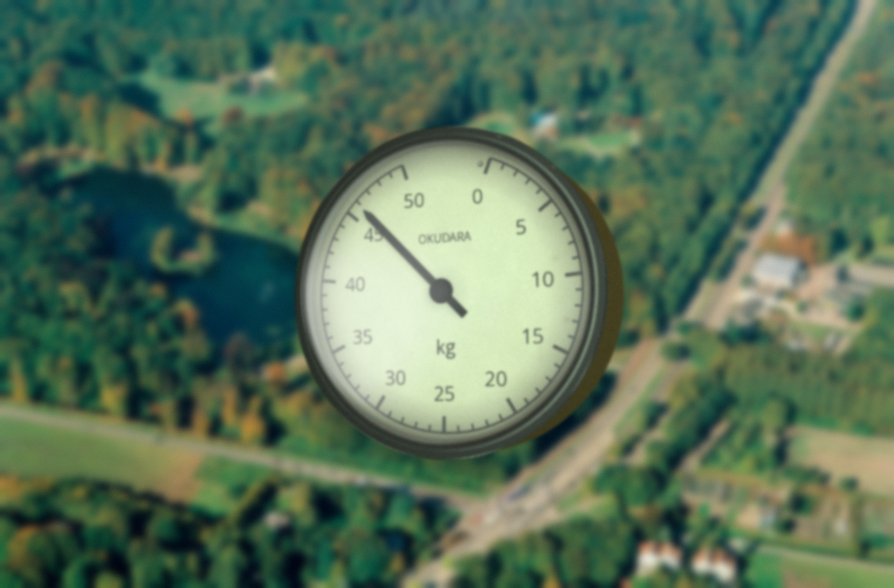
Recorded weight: 46,kg
